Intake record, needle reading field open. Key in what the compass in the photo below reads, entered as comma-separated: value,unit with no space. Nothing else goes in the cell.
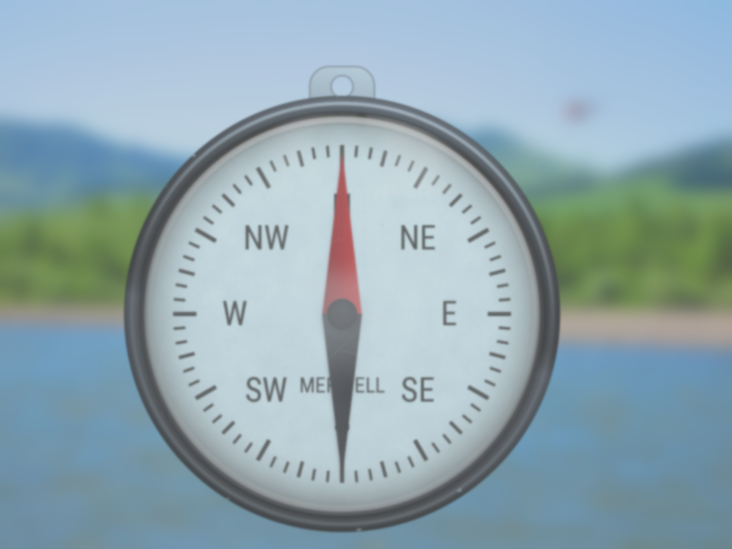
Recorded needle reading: 0,°
